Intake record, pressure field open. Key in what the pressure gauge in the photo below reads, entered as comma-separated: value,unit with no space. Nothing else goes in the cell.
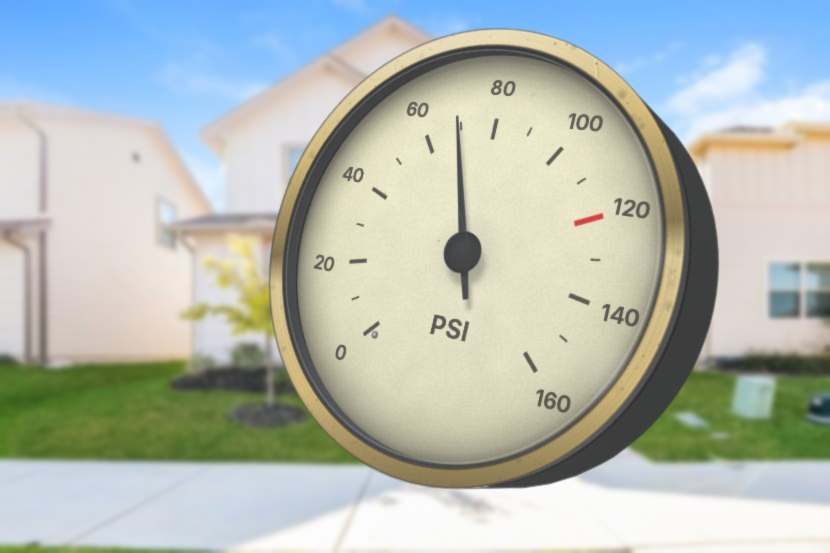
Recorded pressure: 70,psi
